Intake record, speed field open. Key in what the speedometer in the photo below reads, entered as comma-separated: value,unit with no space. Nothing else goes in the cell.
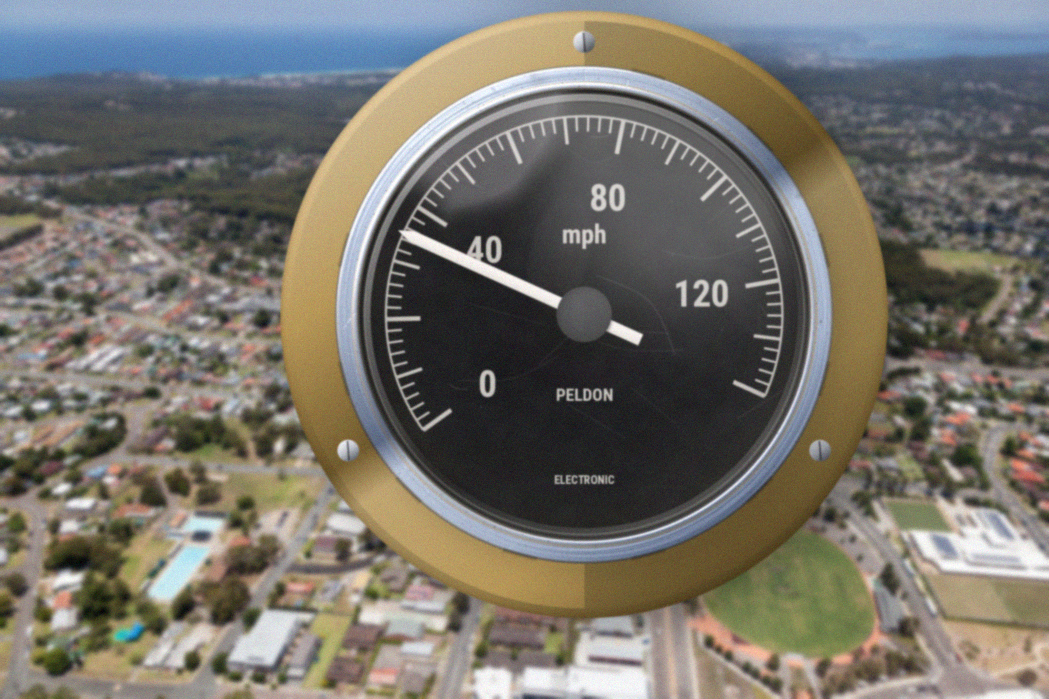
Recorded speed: 35,mph
